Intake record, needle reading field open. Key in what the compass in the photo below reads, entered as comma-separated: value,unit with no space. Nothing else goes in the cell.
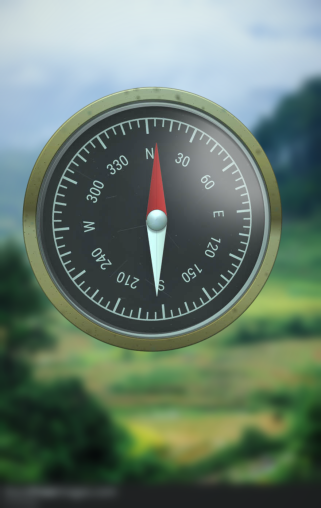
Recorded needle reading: 5,°
